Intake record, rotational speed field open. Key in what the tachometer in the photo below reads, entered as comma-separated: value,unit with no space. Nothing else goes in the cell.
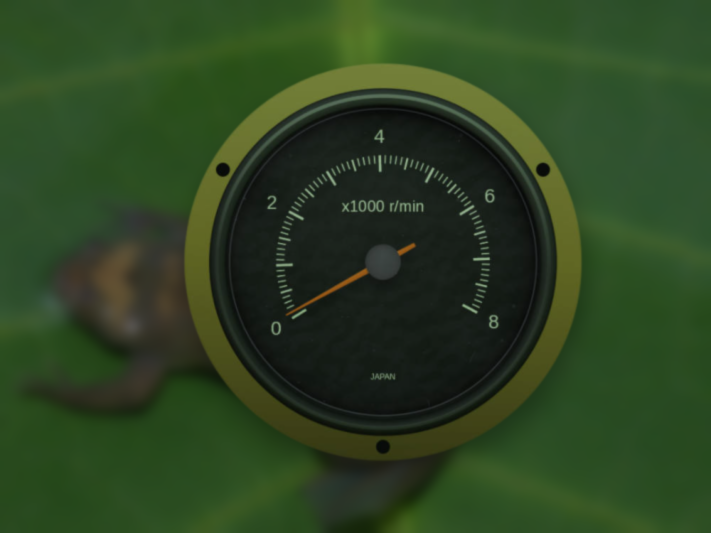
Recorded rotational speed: 100,rpm
